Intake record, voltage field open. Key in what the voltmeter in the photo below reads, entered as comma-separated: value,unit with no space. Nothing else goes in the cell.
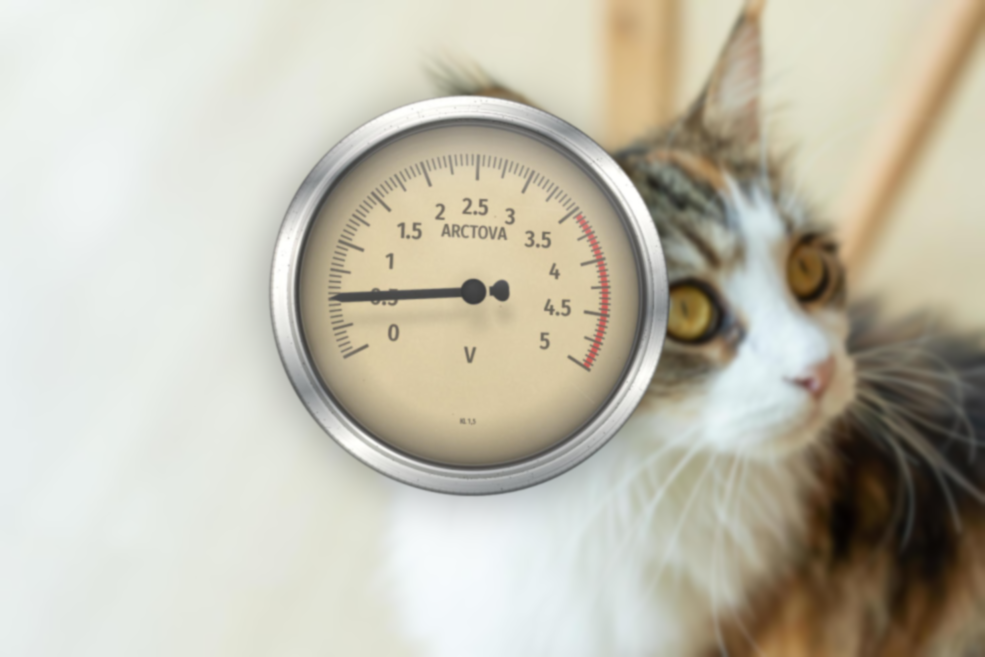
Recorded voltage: 0.5,V
